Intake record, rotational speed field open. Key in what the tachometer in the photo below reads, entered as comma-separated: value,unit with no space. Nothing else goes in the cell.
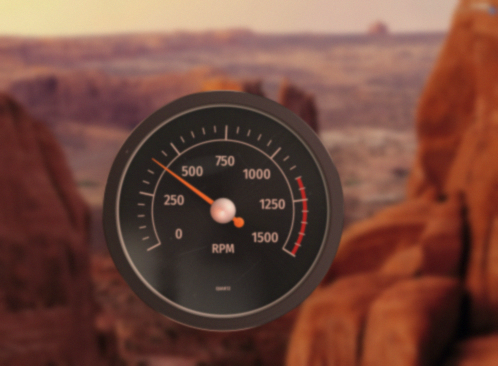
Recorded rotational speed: 400,rpm
